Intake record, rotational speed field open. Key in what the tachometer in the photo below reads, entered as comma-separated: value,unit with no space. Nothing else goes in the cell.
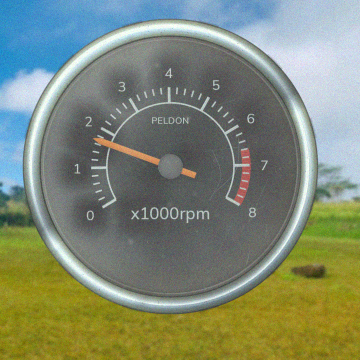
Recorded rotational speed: 1700,rpm
